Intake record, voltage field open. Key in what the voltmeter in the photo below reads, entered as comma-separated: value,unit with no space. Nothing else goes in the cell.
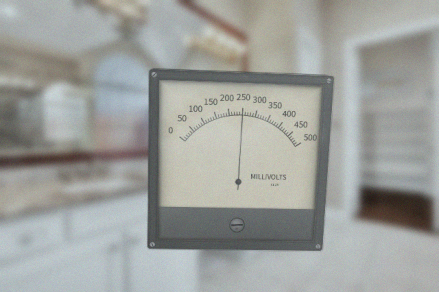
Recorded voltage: 250,mV
